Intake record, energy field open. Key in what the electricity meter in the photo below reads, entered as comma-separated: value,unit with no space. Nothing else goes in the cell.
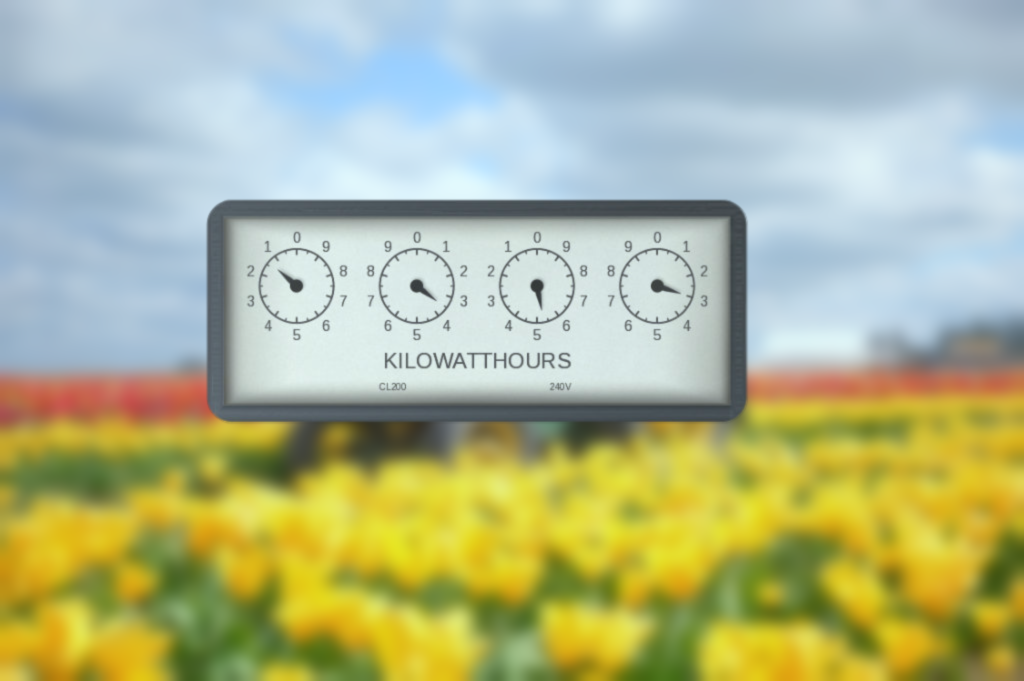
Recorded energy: 1353,kWh
